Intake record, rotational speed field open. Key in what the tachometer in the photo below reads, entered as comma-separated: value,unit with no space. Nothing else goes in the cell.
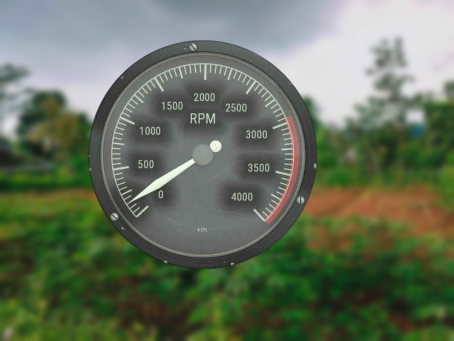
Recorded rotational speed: 150,rpm
